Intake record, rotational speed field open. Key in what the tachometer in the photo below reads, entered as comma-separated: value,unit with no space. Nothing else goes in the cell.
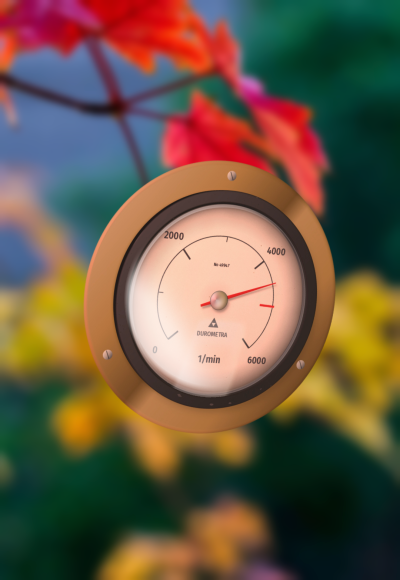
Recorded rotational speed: 4500,rpm
